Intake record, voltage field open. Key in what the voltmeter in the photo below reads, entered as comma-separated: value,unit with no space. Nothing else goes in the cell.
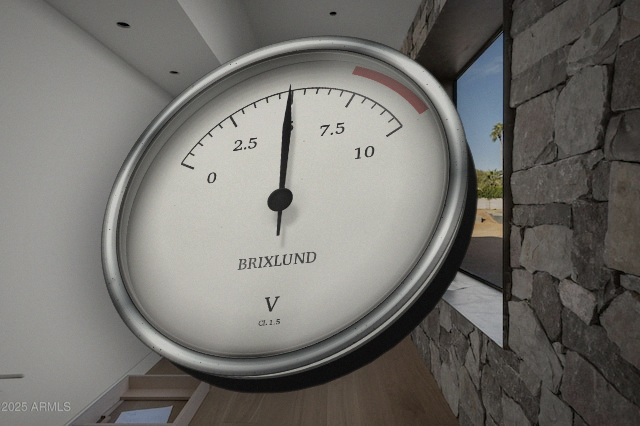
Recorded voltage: 5,V
